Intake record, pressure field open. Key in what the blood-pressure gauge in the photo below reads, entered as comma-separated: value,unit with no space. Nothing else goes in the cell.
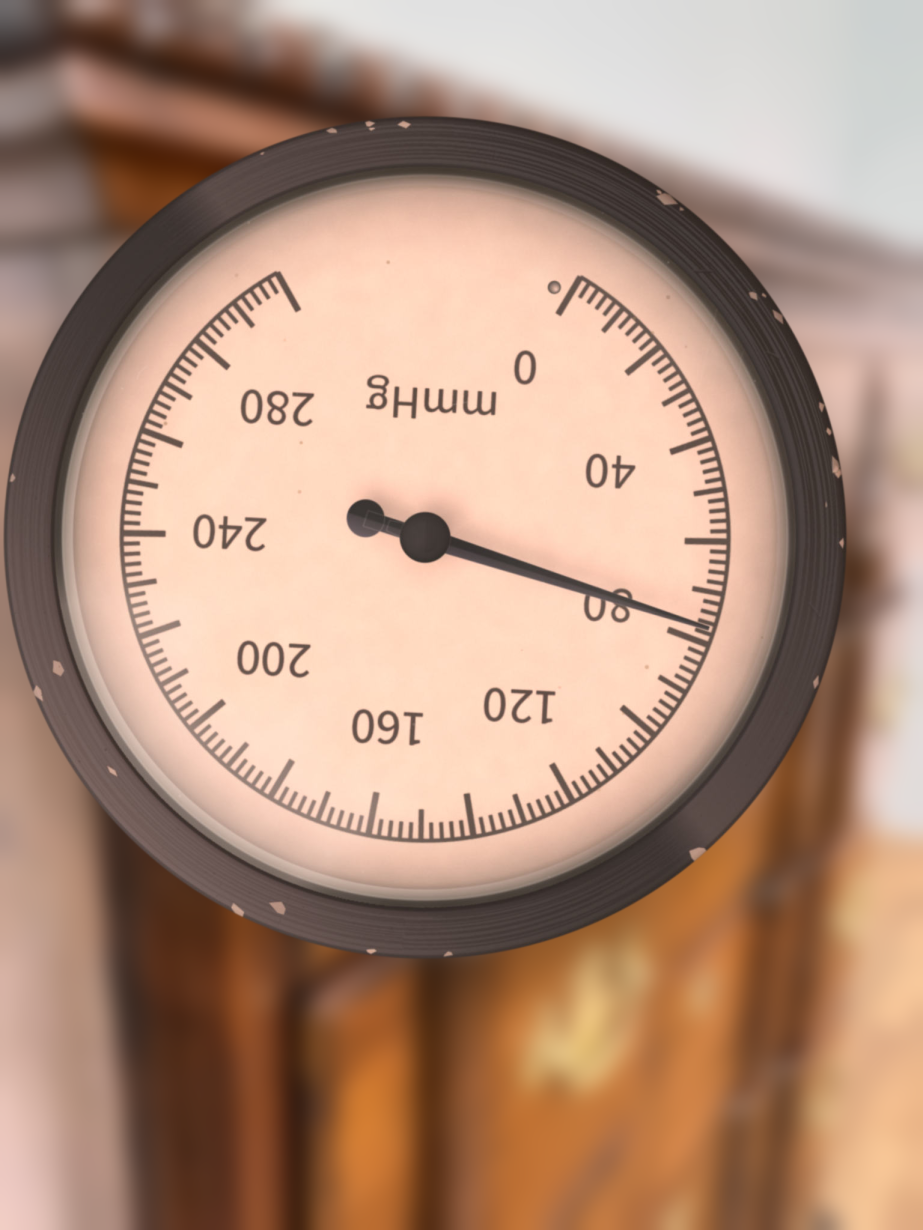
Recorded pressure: 77,mmHg
